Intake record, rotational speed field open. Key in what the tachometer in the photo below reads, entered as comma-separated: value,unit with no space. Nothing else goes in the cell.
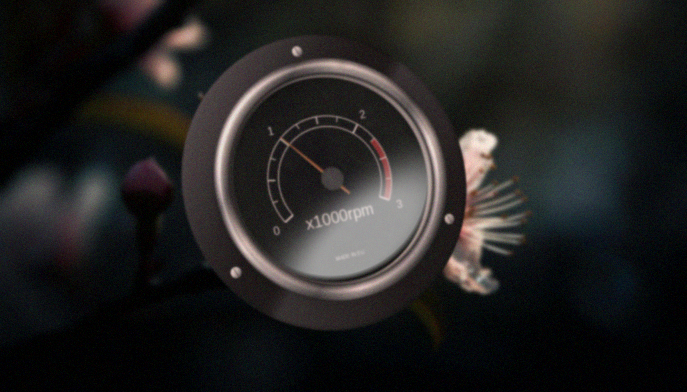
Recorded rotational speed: 1000,rpm
